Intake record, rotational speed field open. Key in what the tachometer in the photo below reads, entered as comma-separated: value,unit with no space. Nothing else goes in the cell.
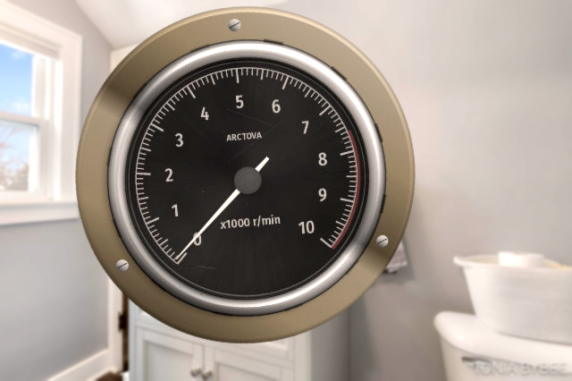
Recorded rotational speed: 100,rpm
